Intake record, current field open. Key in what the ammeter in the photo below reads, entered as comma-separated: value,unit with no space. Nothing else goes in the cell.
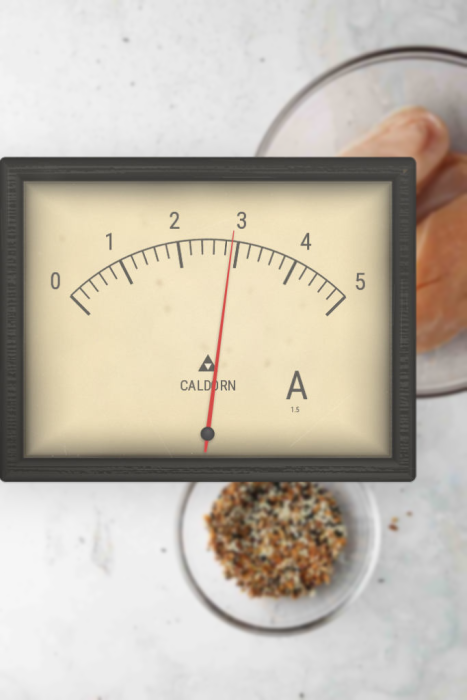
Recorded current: 2.9,A
